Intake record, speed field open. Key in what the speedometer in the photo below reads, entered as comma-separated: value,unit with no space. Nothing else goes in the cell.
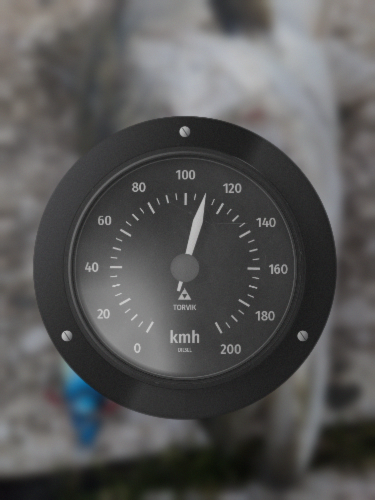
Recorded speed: 110,km/h
